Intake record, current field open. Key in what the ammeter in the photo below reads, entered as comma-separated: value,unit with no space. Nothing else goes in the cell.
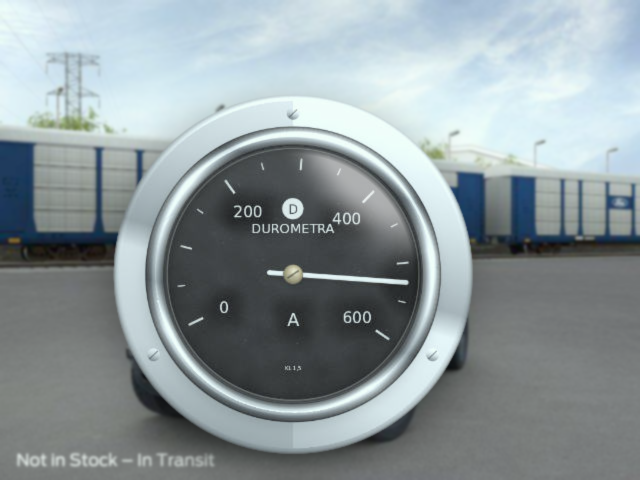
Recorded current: 525,A
